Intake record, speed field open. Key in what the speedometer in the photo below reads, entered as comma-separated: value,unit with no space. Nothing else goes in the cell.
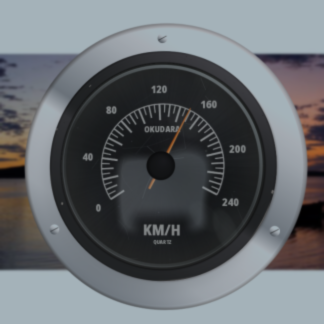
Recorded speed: 150,km/h
